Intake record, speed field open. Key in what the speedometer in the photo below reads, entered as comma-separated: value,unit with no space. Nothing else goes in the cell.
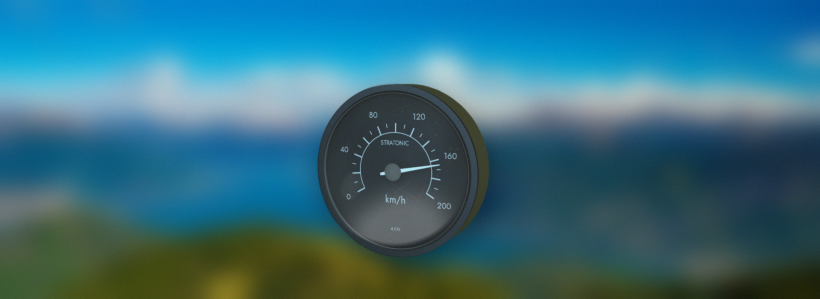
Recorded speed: 165,km/h
